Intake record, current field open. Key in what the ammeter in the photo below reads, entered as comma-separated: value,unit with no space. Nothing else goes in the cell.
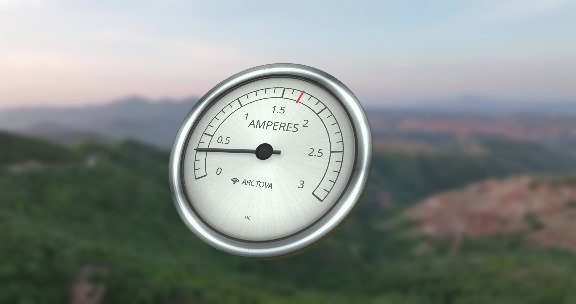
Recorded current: 0.3,A
